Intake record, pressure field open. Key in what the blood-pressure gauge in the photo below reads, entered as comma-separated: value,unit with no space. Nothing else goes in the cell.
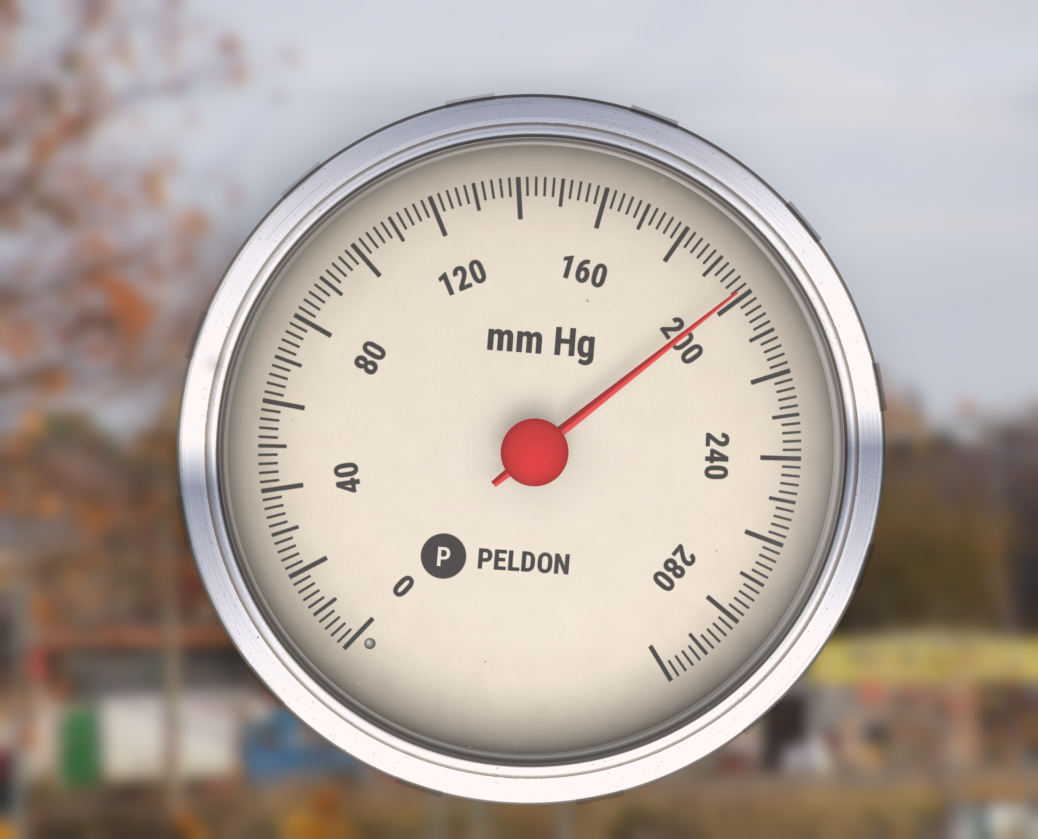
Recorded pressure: 198,mmHg
